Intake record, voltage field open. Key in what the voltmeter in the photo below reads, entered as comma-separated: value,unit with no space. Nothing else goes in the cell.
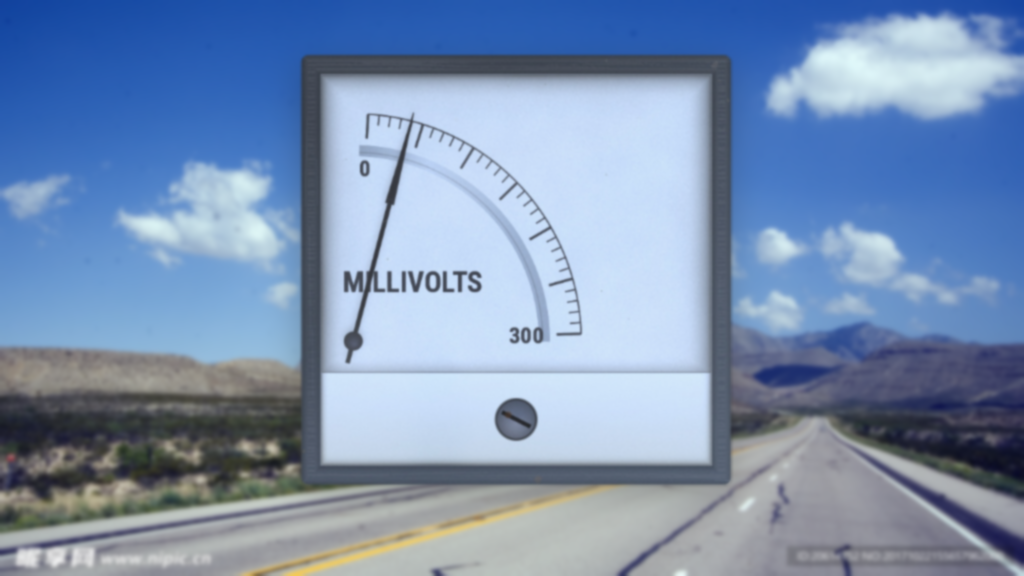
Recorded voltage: 40,mV
